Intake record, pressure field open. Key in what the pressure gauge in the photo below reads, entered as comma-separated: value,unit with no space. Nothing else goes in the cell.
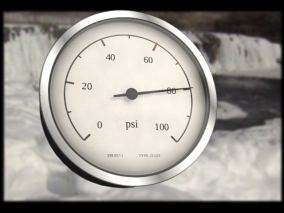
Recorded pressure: 80,psi
